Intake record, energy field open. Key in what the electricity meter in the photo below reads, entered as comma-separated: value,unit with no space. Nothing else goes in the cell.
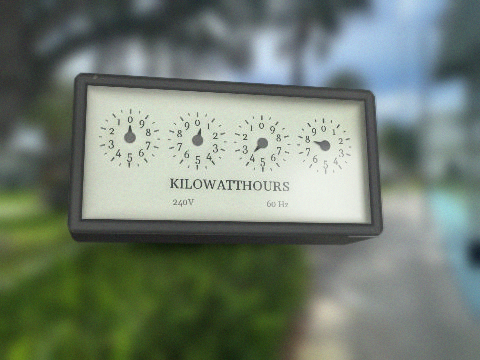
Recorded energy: 38,kWh
